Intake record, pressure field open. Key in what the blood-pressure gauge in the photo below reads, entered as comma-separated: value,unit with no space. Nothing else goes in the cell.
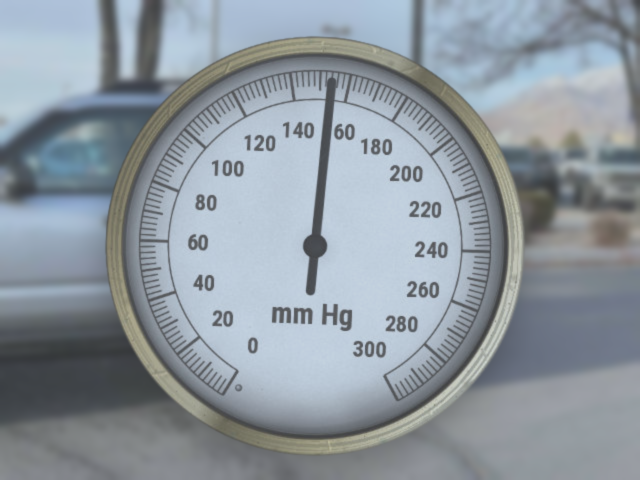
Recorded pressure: 154,mmHg
